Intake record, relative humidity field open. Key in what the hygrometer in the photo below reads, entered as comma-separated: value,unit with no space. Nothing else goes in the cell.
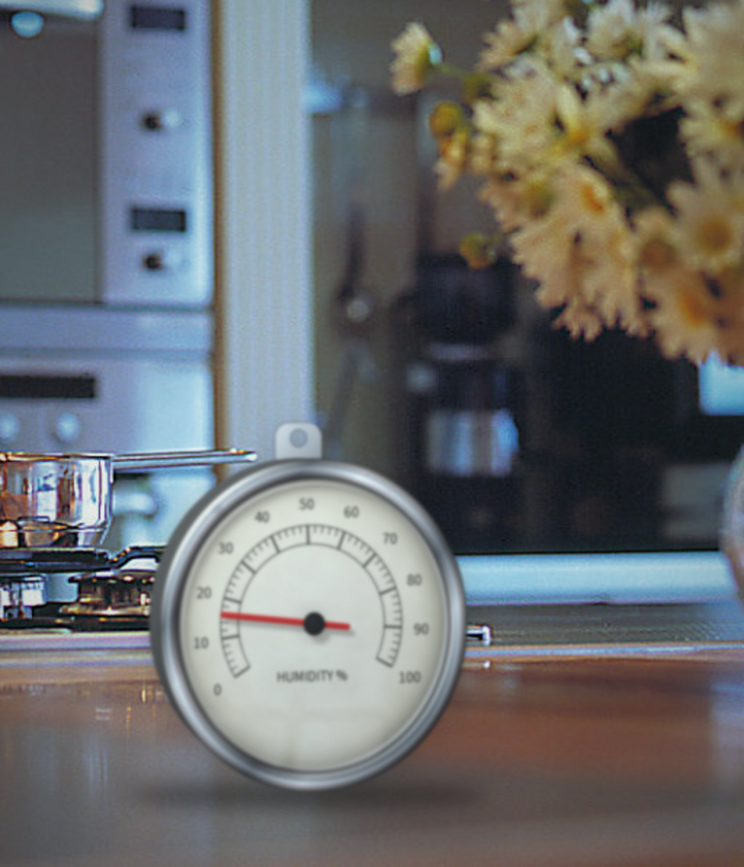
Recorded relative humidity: 16,%
